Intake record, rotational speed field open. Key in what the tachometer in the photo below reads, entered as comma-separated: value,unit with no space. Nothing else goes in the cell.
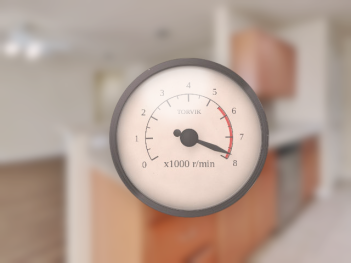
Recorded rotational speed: 7750,rpm
